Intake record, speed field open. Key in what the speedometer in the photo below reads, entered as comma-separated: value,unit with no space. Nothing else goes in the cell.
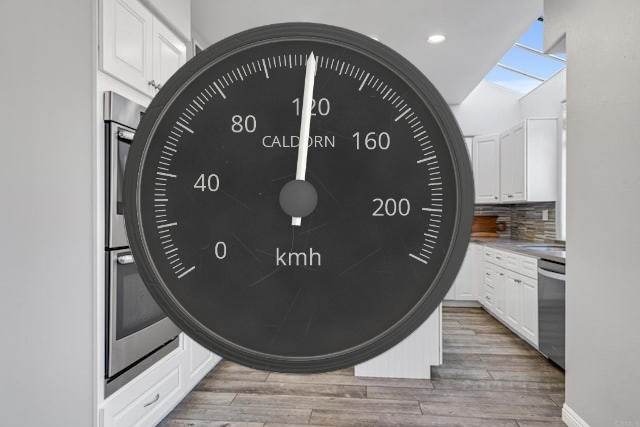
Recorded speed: 118,km/h
